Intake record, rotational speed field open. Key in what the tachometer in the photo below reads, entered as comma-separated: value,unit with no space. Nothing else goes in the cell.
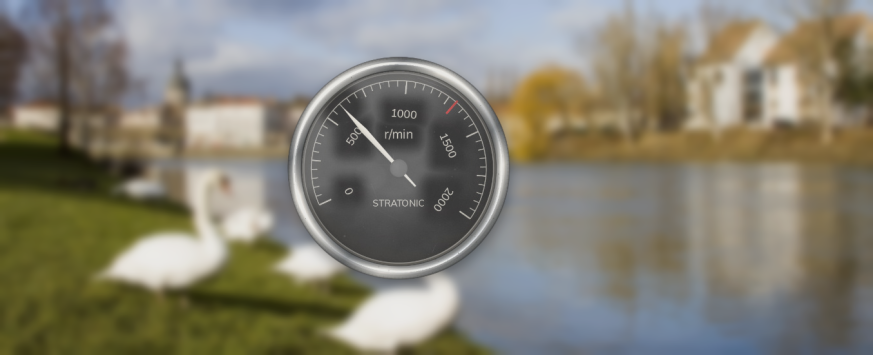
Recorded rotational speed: 600,rpm
